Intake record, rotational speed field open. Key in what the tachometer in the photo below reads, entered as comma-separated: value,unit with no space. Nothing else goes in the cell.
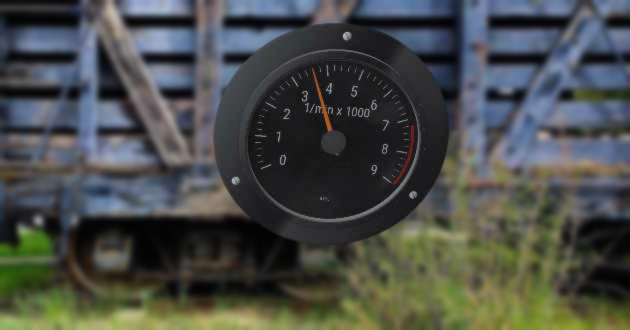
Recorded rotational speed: 3600,rpm
